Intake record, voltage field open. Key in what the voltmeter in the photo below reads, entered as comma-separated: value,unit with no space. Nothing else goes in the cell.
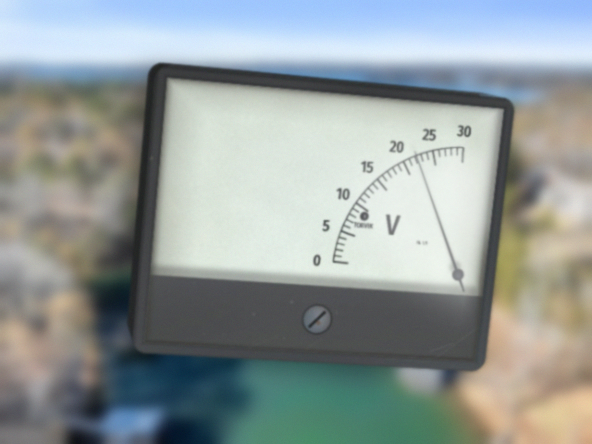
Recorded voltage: 22,V
